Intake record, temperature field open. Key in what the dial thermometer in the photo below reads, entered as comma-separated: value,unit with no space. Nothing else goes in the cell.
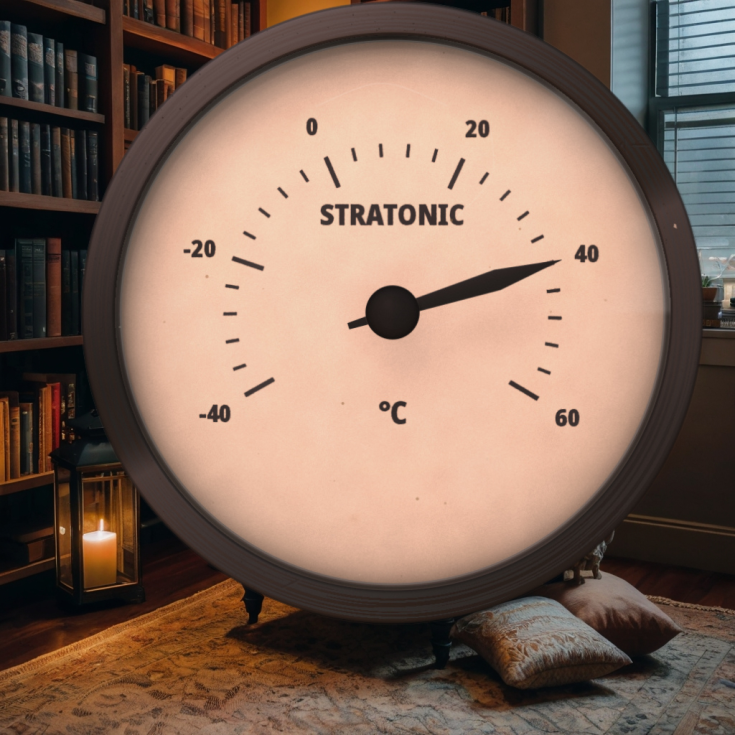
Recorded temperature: 40,°C
